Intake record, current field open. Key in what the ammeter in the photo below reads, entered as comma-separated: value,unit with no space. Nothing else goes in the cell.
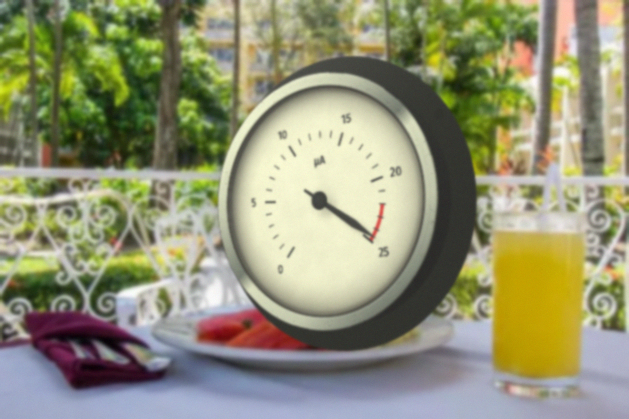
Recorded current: 24.5,µA
